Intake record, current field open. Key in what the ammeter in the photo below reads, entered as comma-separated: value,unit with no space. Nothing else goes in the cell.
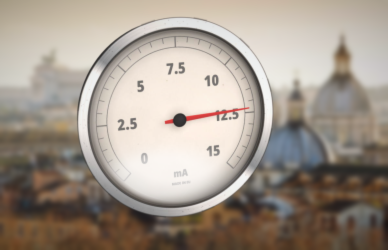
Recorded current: 12.25,mA
